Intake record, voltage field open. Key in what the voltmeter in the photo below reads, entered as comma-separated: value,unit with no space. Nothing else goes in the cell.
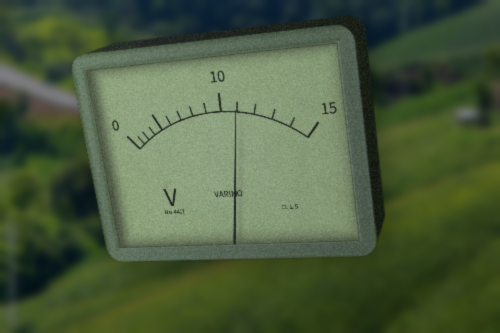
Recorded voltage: 11,V
